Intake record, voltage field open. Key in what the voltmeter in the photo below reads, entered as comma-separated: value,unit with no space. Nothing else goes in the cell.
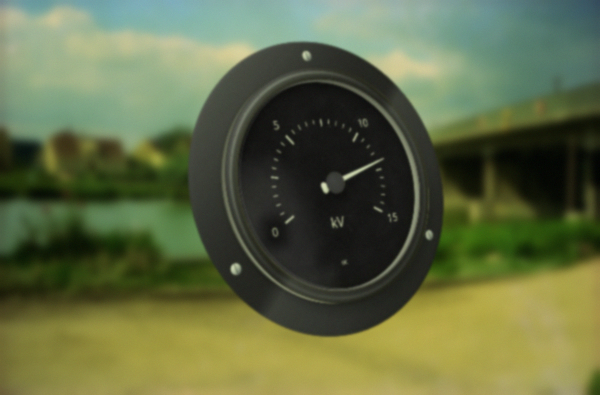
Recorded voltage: 12,kV
